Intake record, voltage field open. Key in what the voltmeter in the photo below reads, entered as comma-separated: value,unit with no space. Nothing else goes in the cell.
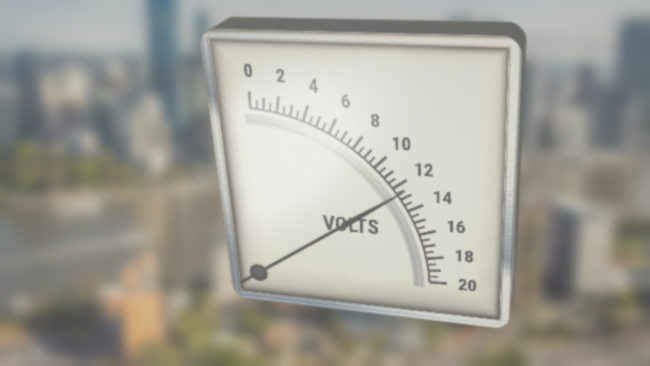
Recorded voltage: 12.5,V
